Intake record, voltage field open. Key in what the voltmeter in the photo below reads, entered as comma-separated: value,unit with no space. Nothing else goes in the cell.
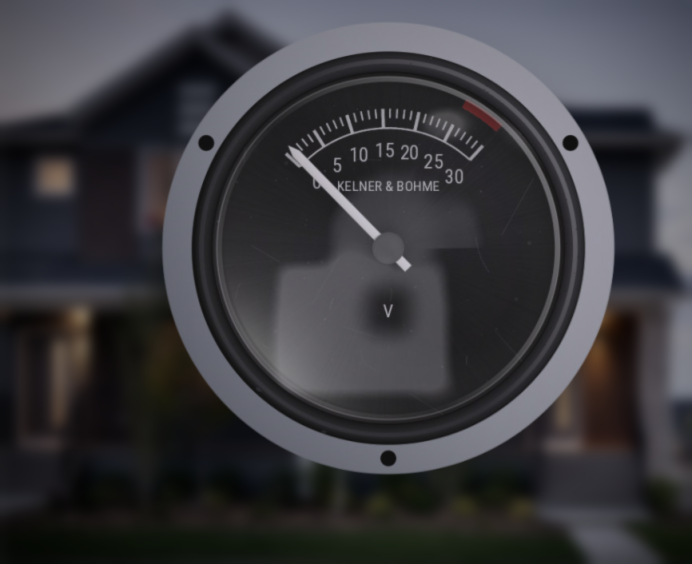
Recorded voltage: 1,V
